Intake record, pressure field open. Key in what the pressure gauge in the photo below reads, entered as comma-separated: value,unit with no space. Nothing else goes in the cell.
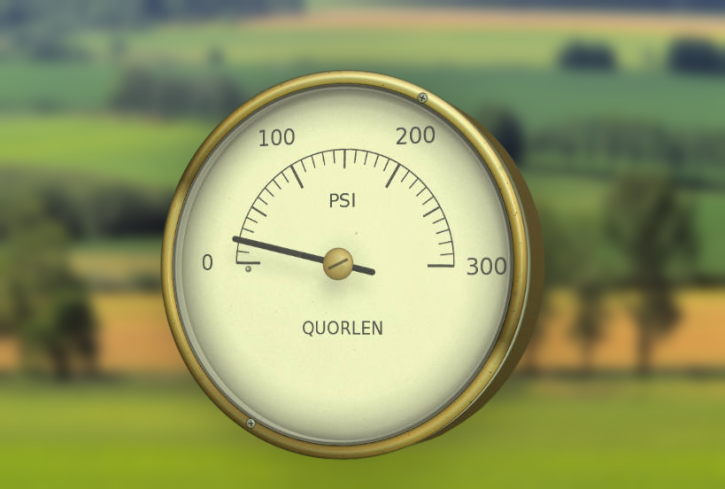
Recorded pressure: 20,psi
